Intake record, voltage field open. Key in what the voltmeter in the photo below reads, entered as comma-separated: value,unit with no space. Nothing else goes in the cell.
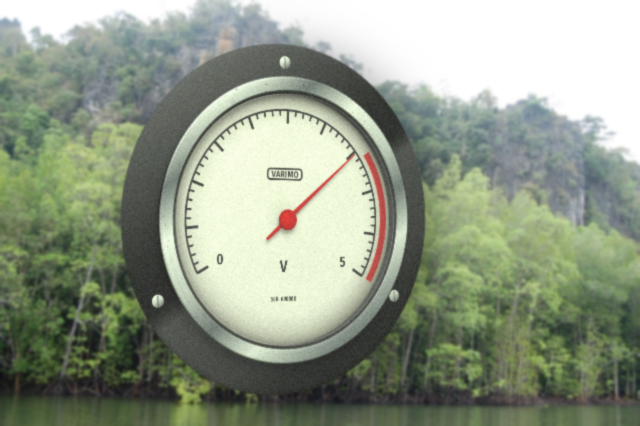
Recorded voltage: 3.5,V
